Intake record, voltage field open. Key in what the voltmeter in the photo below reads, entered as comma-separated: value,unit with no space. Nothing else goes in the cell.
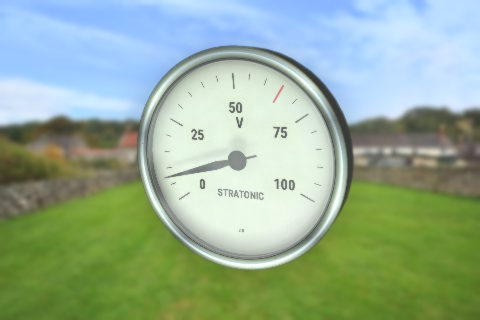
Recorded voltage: 7.5,V
